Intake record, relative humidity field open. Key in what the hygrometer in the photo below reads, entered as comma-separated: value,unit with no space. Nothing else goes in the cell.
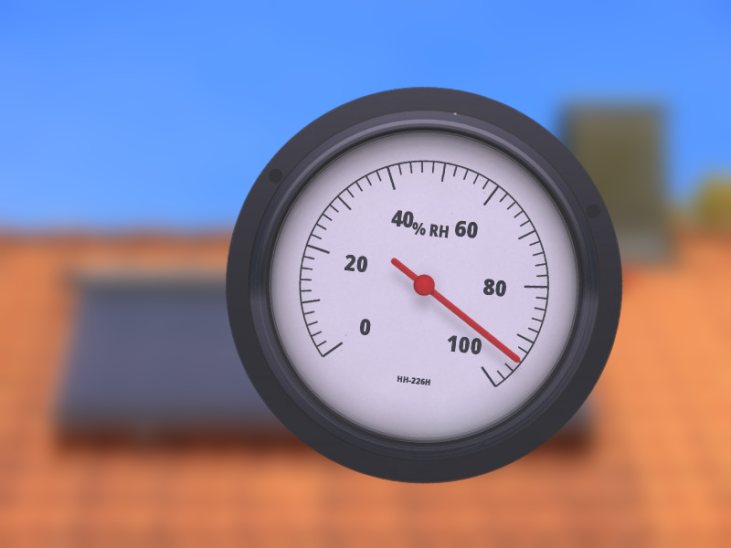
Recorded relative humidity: 94,%
